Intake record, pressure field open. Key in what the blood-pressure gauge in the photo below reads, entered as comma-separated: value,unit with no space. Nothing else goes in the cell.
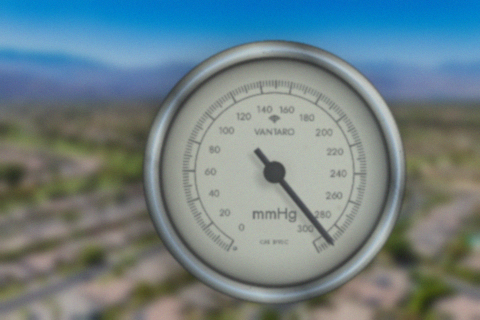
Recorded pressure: 290,mmHg
